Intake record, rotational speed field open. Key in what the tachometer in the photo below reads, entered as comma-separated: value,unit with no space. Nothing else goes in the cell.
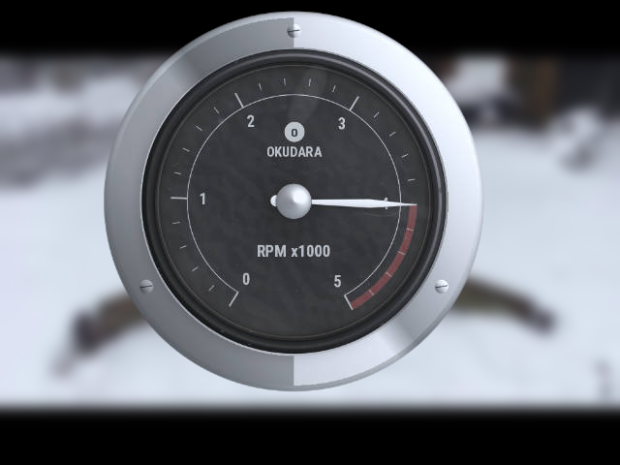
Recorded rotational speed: 4000,rpm
